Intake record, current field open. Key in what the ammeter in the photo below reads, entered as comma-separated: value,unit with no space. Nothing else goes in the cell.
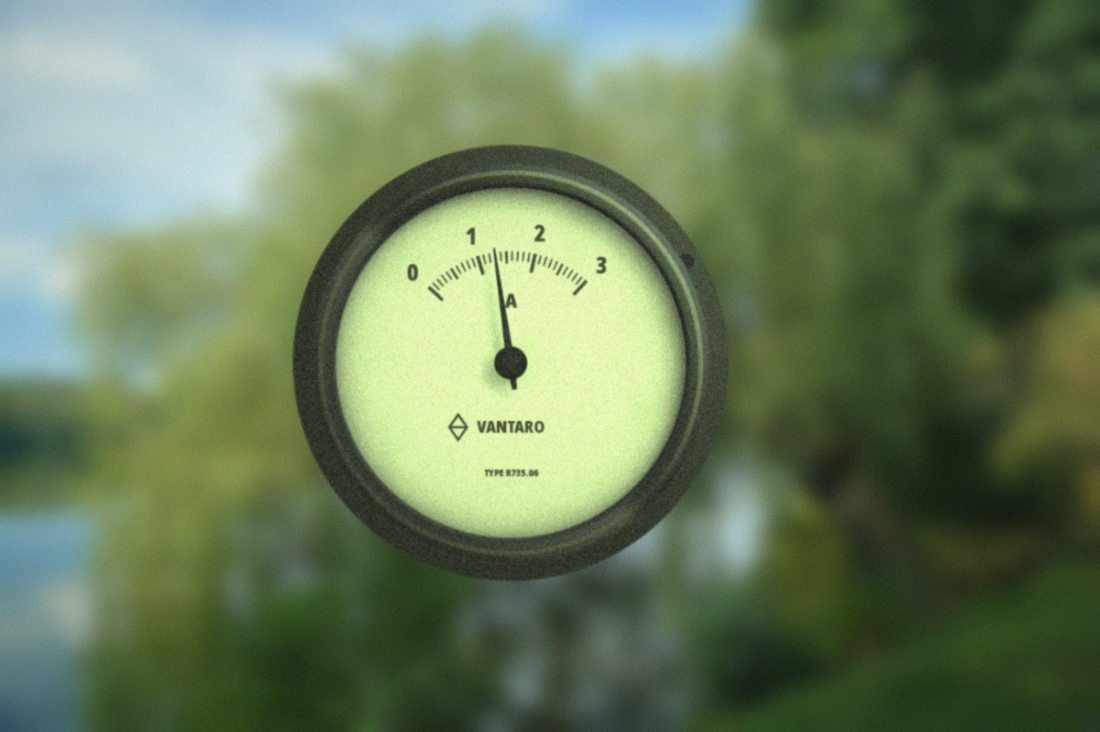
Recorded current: 1.3,A
